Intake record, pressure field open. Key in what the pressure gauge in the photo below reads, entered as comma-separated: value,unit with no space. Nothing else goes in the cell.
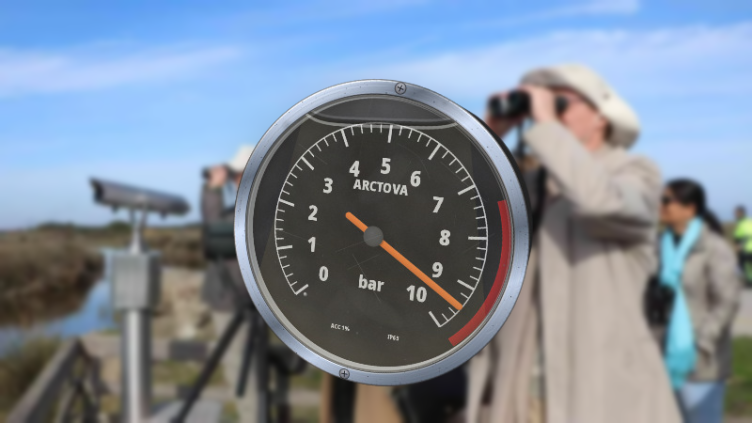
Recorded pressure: 9.4,bar
